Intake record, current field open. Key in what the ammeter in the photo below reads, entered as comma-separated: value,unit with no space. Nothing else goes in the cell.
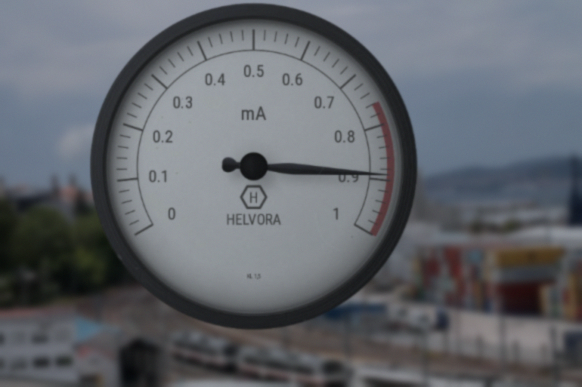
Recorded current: 0.89,mA
